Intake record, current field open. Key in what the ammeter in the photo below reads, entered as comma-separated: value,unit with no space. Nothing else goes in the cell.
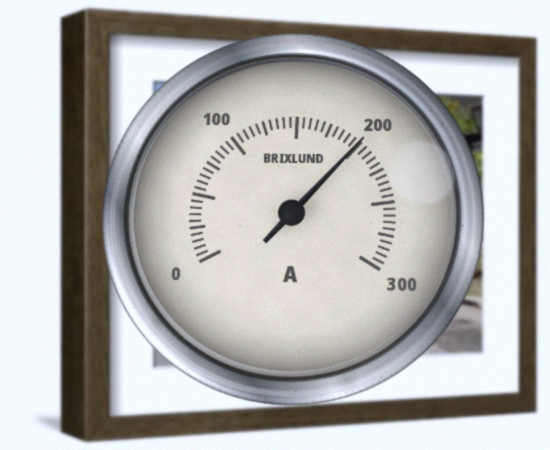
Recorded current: 200,A
